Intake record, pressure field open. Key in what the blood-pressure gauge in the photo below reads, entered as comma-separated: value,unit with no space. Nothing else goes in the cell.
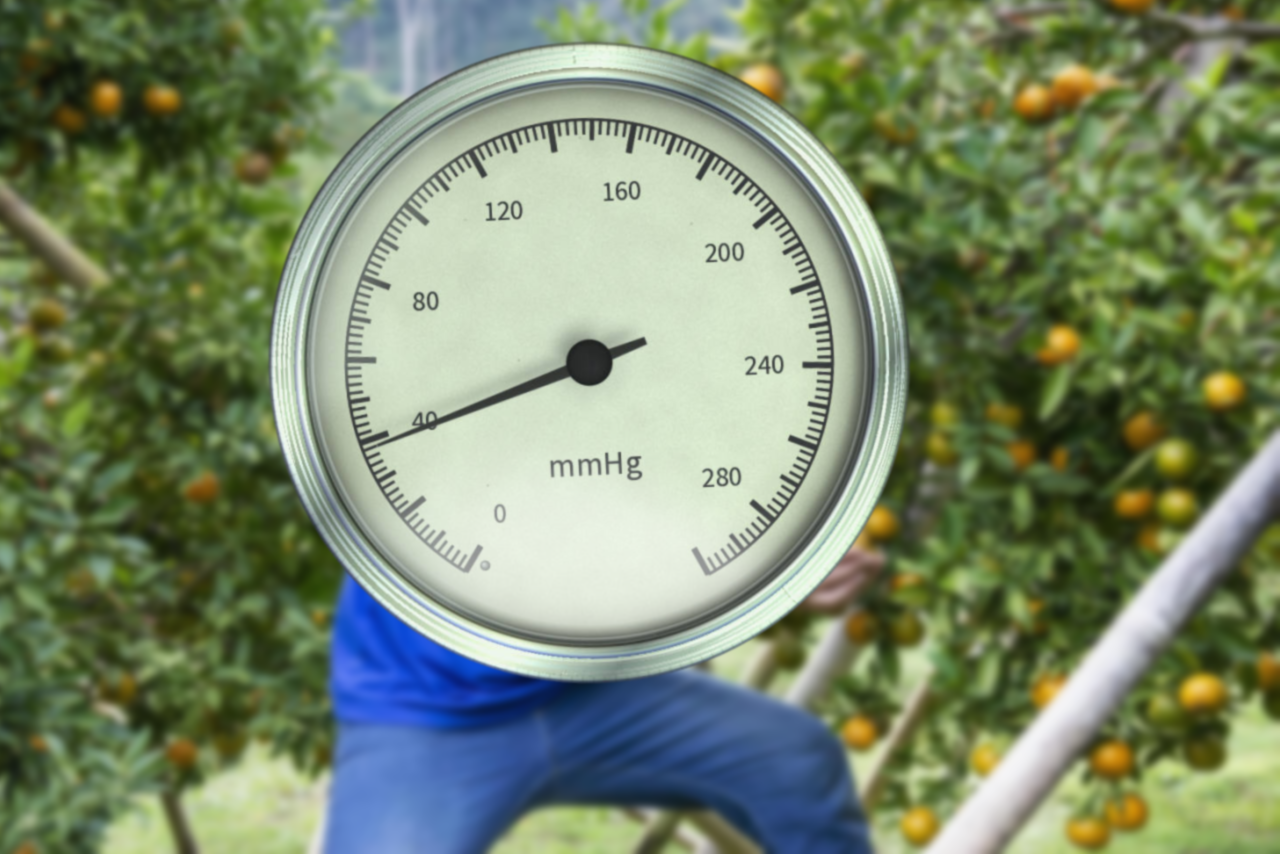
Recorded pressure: 38,mmHg
